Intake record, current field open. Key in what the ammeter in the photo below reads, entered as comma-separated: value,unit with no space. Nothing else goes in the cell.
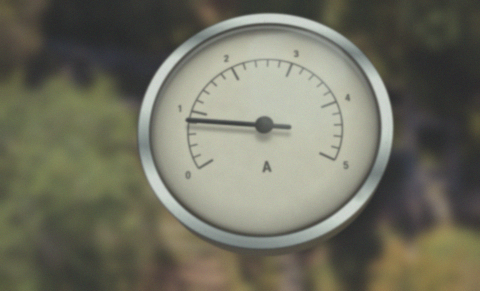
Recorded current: 0.8,A
